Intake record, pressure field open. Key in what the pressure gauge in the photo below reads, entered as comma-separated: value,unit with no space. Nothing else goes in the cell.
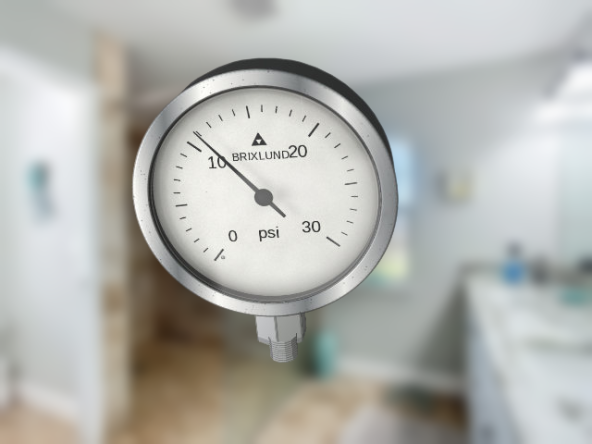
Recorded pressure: 11,psi
